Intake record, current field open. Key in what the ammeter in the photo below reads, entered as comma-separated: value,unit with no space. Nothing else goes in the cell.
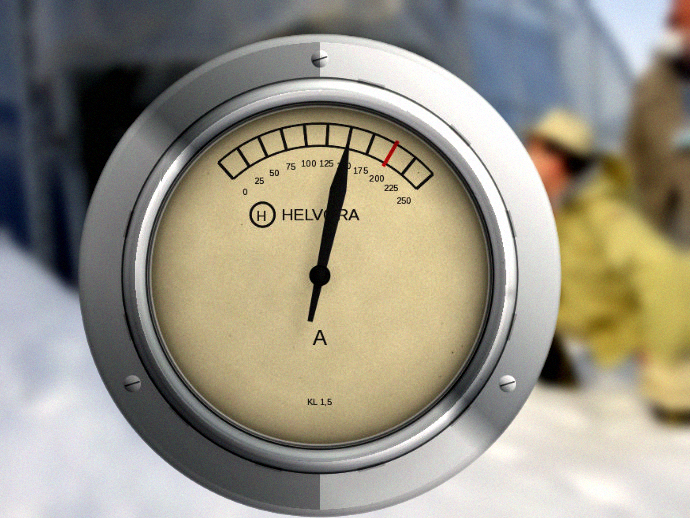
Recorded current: 150,A
